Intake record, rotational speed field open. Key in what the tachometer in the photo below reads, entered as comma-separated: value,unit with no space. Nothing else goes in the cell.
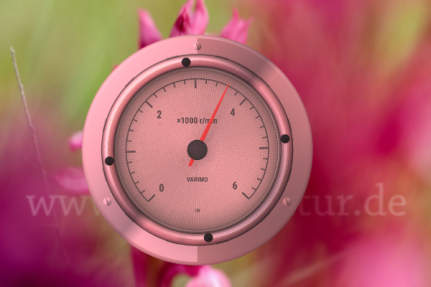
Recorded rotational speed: 3600,rpm
